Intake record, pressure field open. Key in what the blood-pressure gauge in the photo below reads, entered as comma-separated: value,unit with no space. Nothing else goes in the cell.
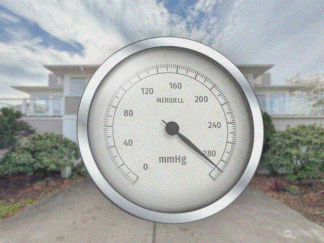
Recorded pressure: 290,mmHg
